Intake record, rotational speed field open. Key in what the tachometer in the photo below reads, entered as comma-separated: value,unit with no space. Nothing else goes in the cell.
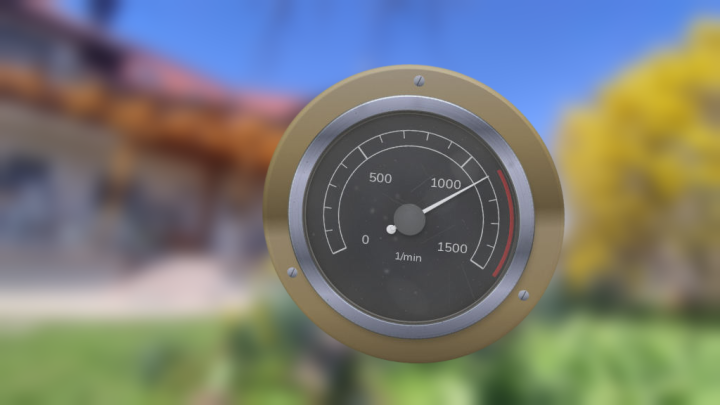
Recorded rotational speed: 1100,rpm
